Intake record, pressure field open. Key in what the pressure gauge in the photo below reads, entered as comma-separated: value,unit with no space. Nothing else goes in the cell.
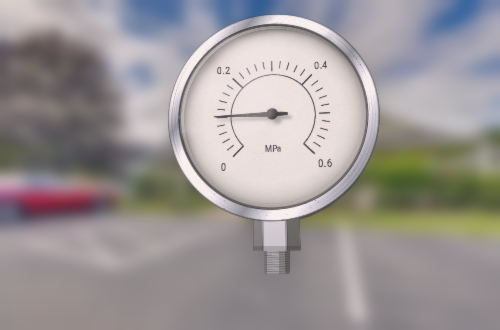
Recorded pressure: 0.1,MPa
